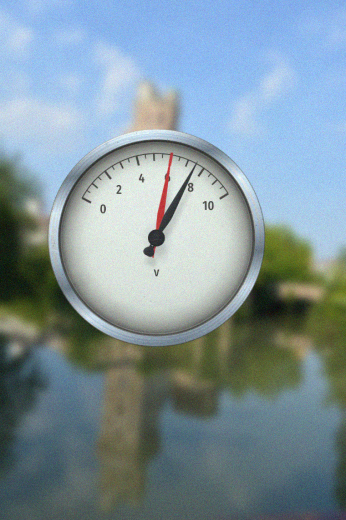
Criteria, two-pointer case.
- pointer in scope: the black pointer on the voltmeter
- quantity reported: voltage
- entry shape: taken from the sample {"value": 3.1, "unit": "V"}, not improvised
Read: {"value": 7.5, "unit": "V"}
